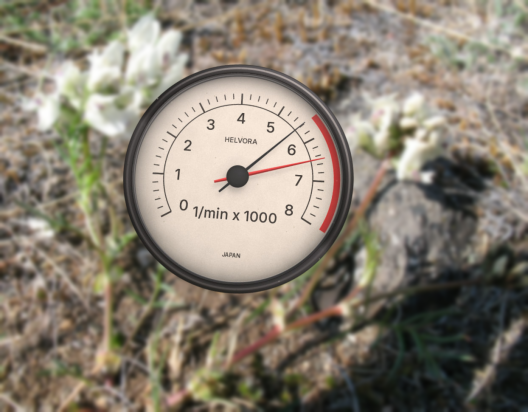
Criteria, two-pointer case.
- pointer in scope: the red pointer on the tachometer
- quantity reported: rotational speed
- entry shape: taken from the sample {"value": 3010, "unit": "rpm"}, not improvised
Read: {"value": 6500, "unit": "rpm"}
